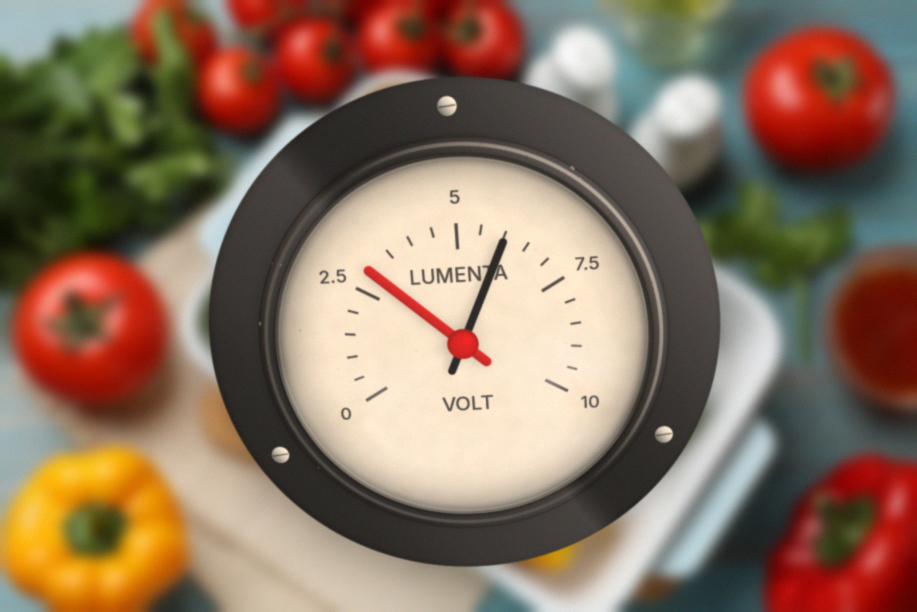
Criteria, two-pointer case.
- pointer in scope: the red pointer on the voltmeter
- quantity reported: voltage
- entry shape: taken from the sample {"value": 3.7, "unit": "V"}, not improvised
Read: {"value": 3, "unit": "V"}
